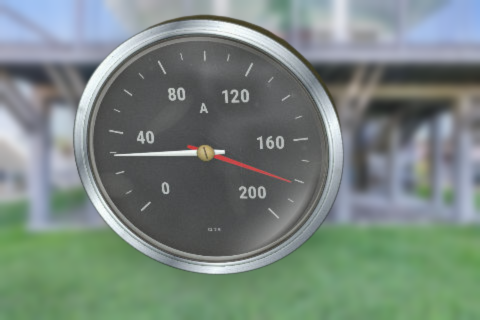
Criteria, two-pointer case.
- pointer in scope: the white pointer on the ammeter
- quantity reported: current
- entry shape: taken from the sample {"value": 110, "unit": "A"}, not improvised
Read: {"value": 30, "unit": "A"}
